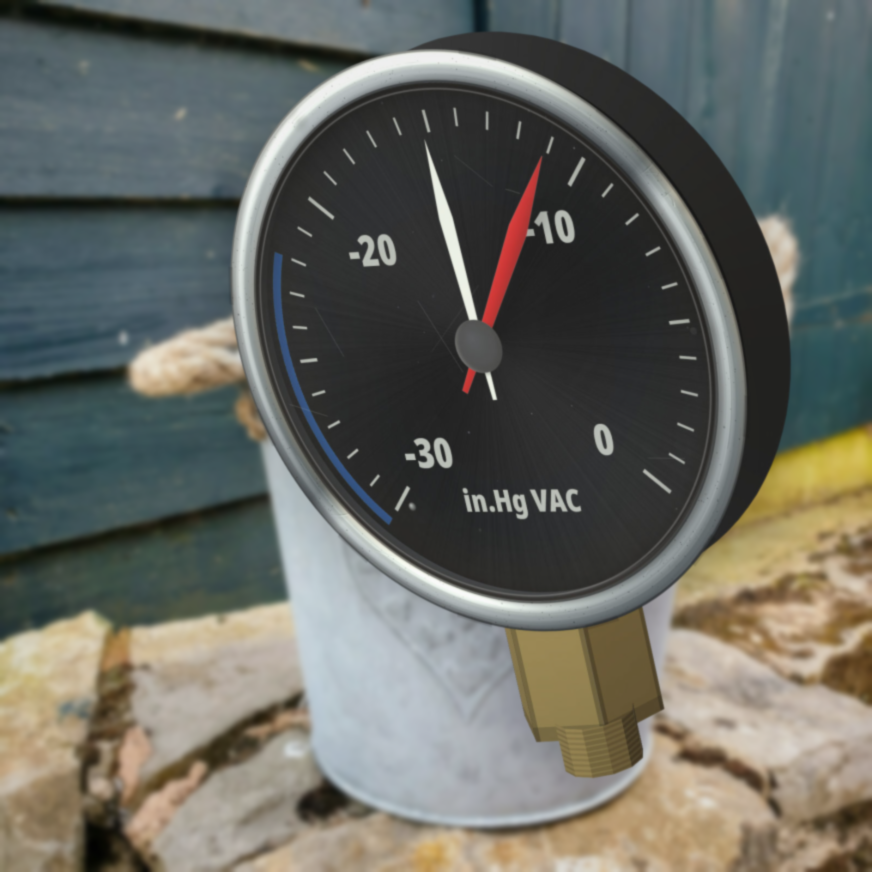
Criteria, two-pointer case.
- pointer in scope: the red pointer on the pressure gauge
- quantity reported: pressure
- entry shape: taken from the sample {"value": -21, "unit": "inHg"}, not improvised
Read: {"value": -11, "unit": "inHg"}
